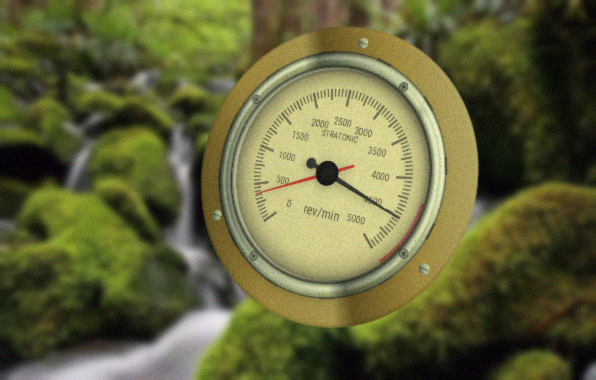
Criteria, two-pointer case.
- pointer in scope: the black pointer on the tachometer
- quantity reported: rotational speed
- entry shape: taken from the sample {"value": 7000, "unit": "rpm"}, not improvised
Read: {"value": 4500, "unit": "rpm"}
